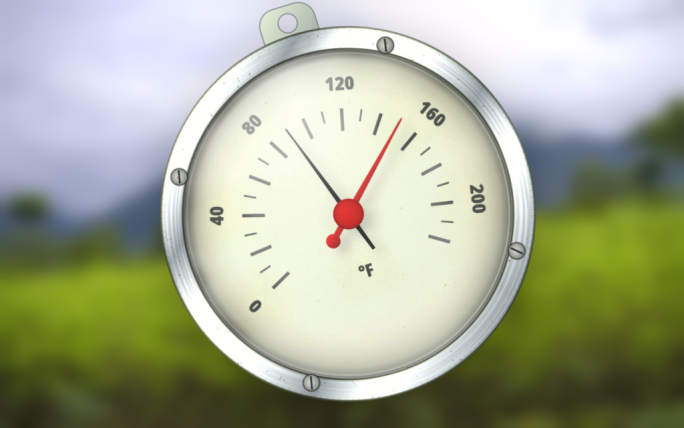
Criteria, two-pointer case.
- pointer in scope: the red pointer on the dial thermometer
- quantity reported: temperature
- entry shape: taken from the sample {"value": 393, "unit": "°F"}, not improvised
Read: {"value": 150, "unit": "°F"}
